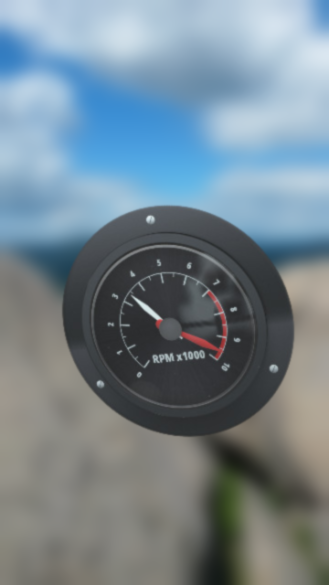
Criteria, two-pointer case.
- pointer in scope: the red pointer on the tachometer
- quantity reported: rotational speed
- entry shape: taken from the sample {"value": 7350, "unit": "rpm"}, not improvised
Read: {"value": 9500, "unit": "rpm"}
